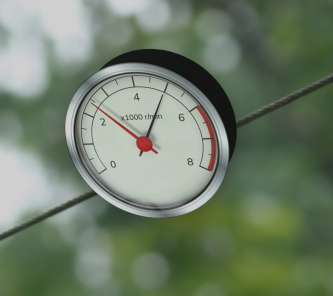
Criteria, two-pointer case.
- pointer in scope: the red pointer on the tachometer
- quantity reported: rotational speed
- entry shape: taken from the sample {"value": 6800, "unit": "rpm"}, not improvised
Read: {"value": 2500, "unit": "rpm"}
